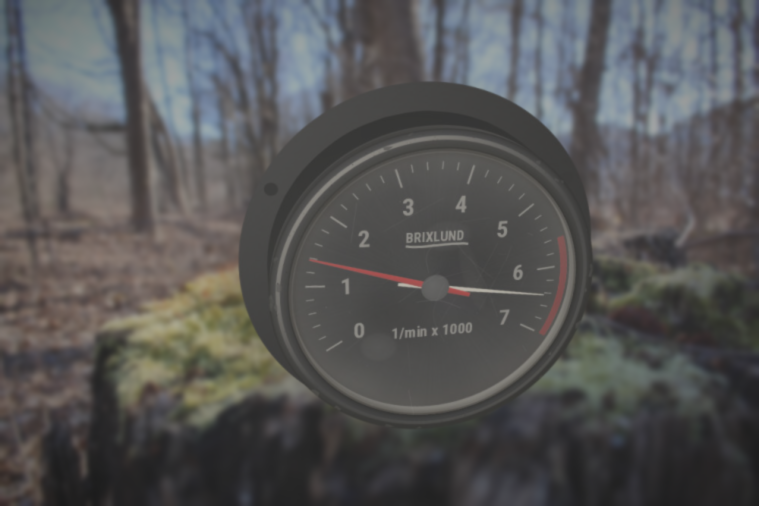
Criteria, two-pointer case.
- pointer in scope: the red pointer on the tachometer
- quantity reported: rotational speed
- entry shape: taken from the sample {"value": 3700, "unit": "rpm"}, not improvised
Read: {"value": 1400, "unit": "rpm"}
